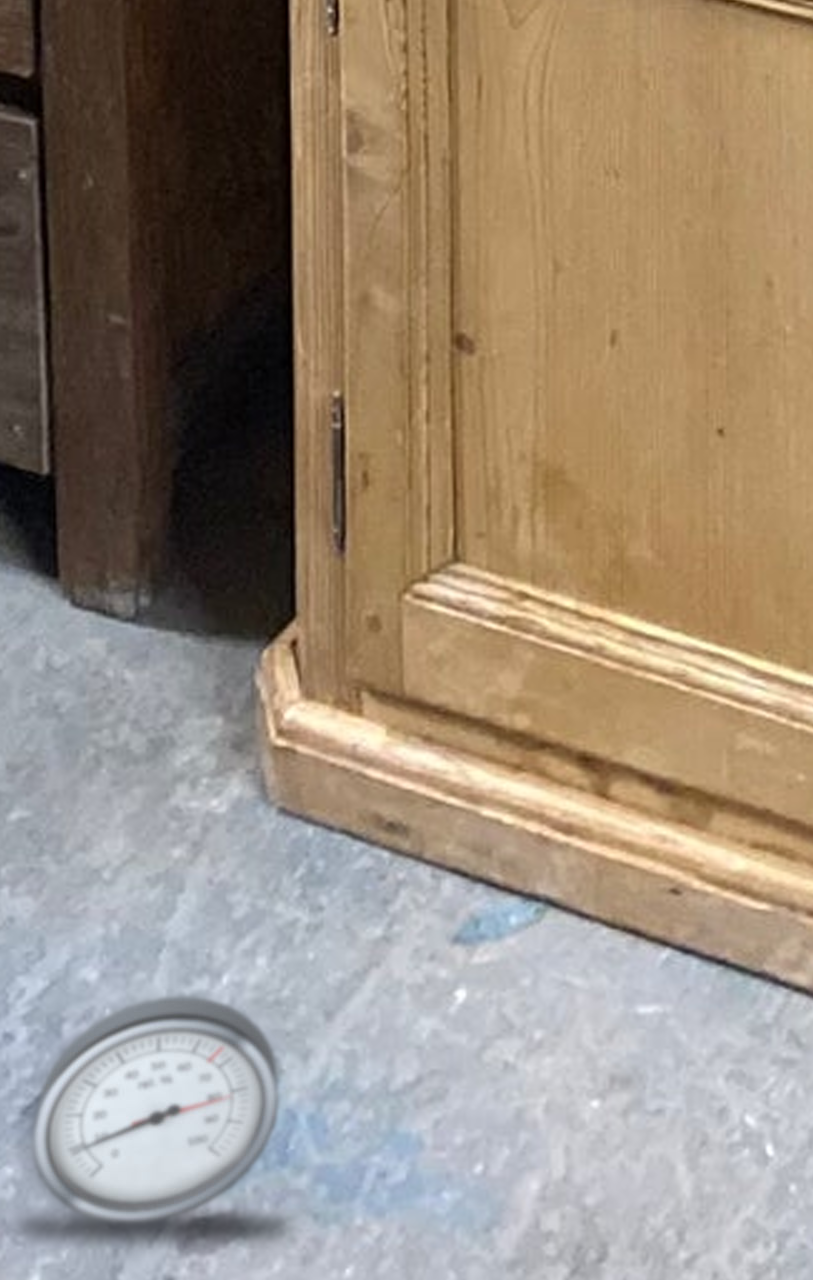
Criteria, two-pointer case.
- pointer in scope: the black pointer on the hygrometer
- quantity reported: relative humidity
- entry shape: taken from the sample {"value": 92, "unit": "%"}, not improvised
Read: {"value": 10, "unit": "%"}
